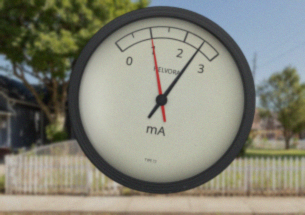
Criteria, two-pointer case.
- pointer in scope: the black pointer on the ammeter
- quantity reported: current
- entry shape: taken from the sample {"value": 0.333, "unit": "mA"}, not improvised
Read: {"value": 2.5, "unit": "mA"}
